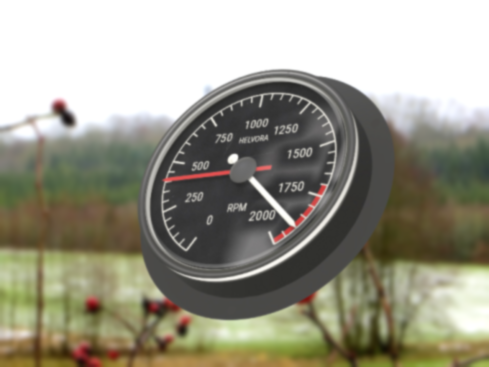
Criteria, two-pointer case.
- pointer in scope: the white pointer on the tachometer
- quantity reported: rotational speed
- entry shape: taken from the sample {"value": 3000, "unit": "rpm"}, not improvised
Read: {"value": 1900, "unit": "rpm"}
